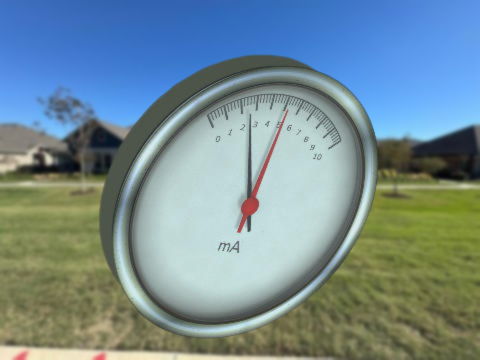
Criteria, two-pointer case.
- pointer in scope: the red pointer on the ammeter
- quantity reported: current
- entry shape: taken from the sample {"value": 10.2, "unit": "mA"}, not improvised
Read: {"value": 5, "unit": "mA"}
